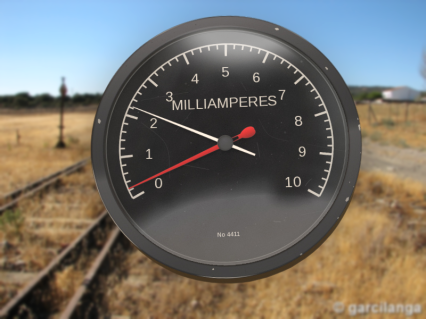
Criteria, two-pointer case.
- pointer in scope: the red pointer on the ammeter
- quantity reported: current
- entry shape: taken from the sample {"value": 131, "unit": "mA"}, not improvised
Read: {"value": 0.2, "unit": "mA"}
